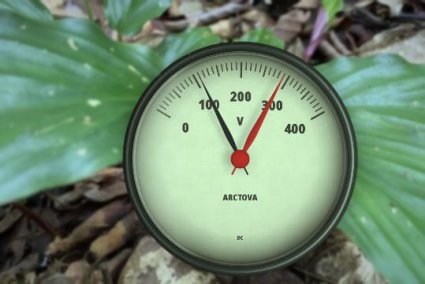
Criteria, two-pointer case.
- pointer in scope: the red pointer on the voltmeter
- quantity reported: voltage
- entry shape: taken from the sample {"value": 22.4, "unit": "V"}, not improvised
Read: {"value": 290, "unit": "V"}
